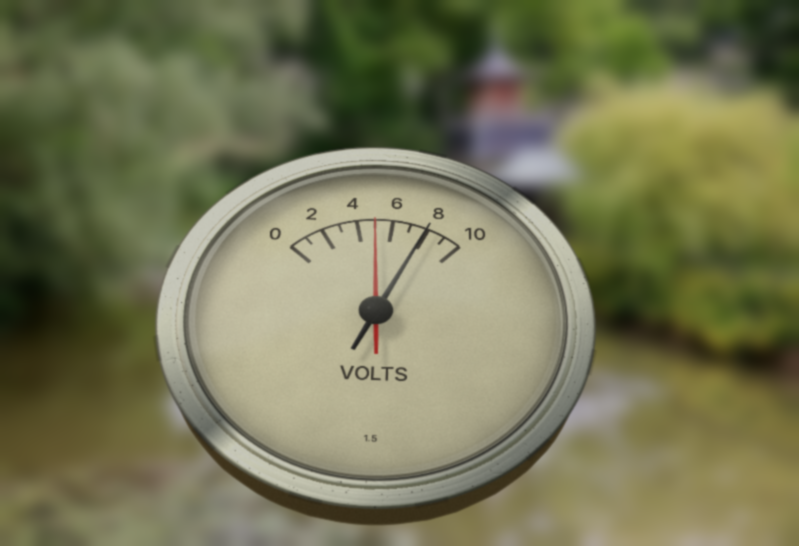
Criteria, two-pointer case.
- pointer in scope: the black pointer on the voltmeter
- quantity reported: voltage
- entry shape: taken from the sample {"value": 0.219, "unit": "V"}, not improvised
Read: {"value": 8, "unit": "V"}
